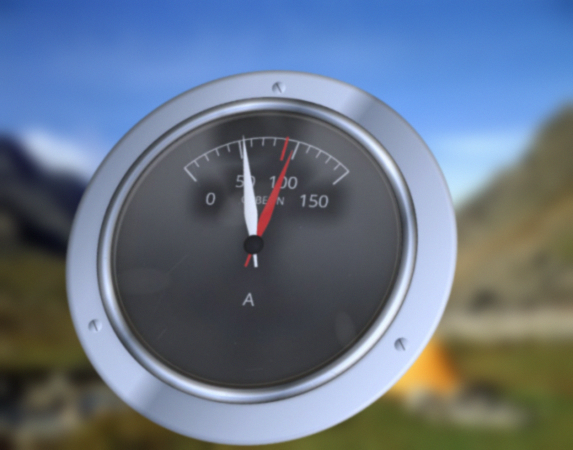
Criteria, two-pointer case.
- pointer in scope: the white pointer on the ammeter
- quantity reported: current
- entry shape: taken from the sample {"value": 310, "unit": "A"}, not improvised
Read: {"value": 55, "unit": "A"}
